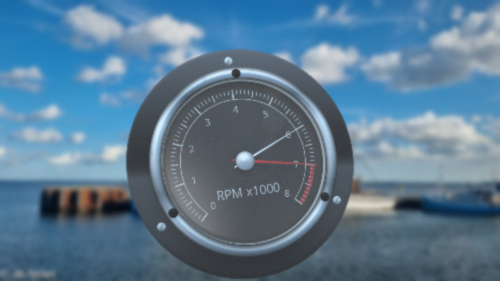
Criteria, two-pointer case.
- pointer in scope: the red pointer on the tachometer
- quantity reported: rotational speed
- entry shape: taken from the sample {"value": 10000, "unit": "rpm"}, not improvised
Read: {"value": 7000, "unit": "rpm"}
